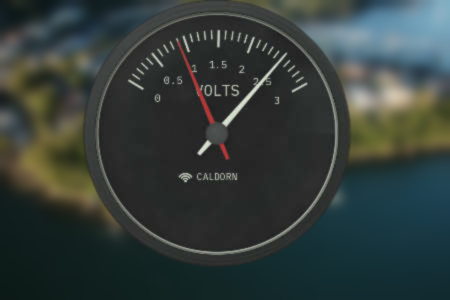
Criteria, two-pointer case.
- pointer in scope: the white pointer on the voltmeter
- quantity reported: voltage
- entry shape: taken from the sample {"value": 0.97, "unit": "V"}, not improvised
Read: {"value": 2.5, "unit": "V"}
